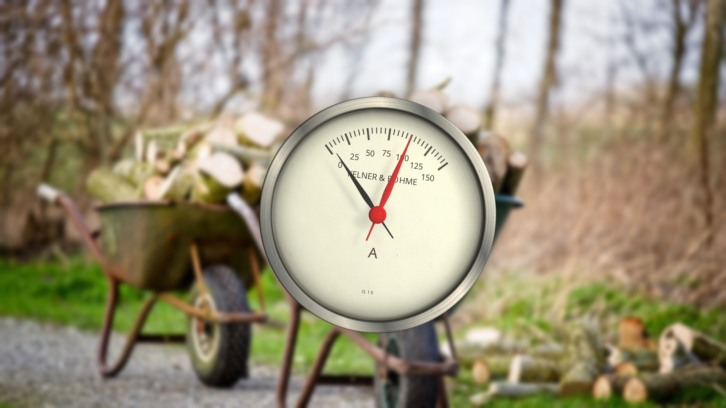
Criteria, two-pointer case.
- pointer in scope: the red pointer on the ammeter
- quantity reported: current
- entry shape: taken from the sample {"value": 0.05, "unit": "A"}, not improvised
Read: {"value": 100, "unit": "A"}
